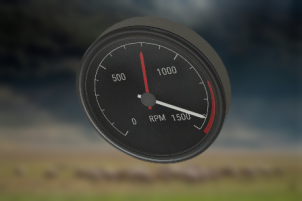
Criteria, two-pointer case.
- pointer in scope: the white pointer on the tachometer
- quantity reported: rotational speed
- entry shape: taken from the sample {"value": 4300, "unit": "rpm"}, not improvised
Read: {"value": 1400, "unit": "rpm"}
